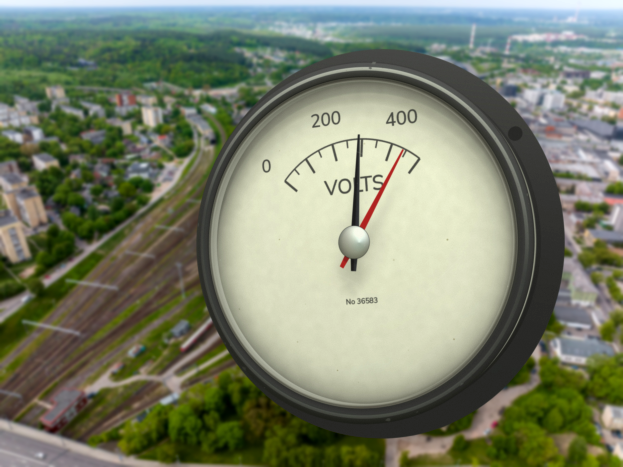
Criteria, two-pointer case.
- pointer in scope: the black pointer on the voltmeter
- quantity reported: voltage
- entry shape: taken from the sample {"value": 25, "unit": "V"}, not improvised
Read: {"value": 300, "unit": "V"}
